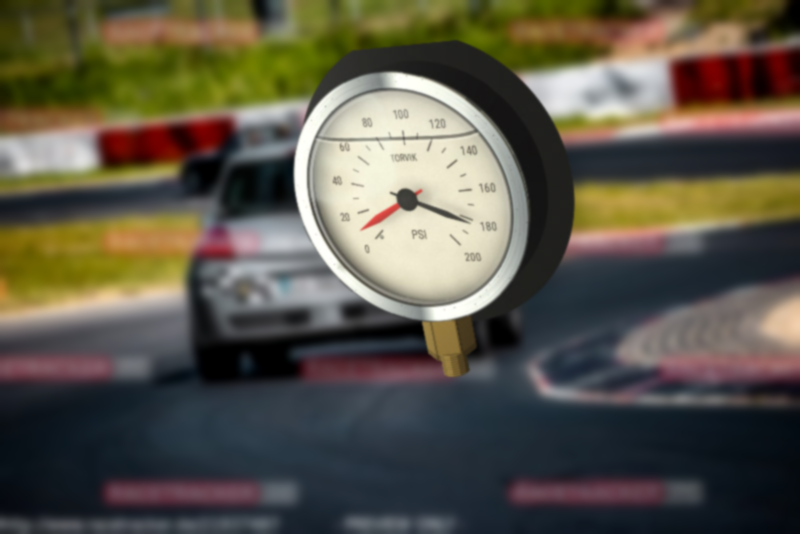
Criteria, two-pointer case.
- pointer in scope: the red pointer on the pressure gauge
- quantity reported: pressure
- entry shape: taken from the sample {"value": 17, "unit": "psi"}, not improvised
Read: {"value": 10, "unit": "psi"}
